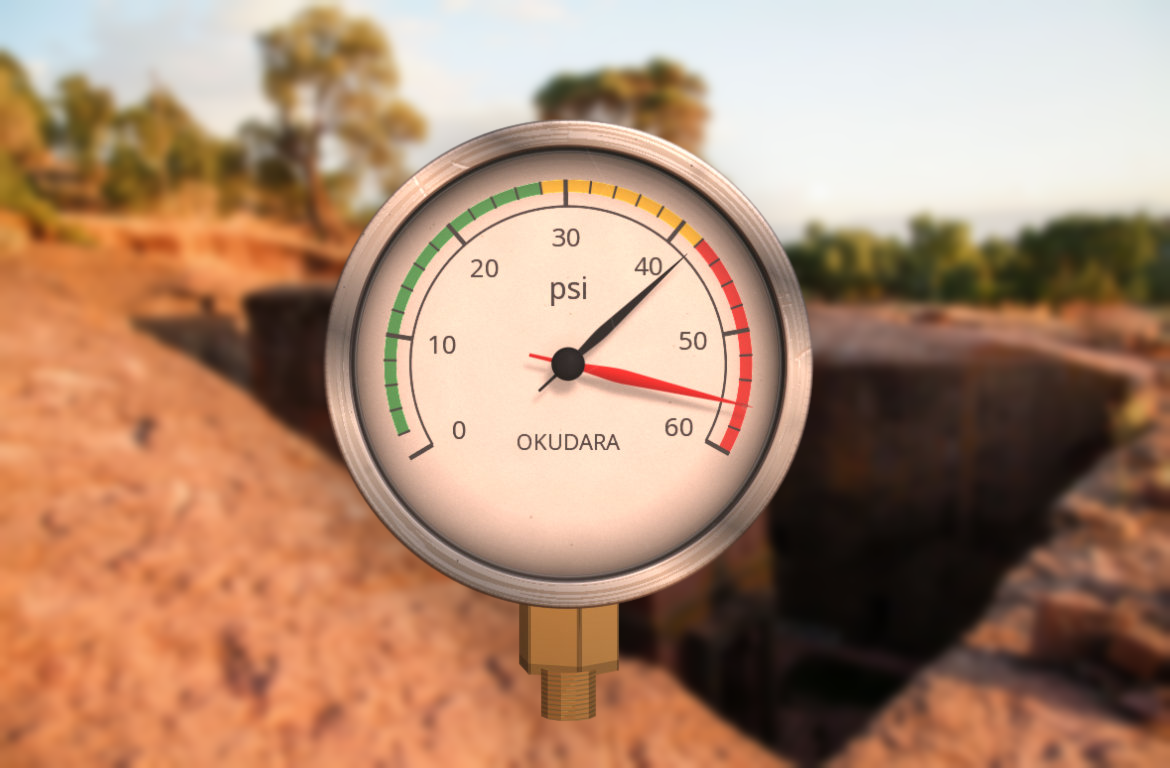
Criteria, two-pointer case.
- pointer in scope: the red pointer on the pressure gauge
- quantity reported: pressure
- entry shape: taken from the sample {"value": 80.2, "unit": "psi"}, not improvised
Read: {"value": 56, "unit": "psi"}
